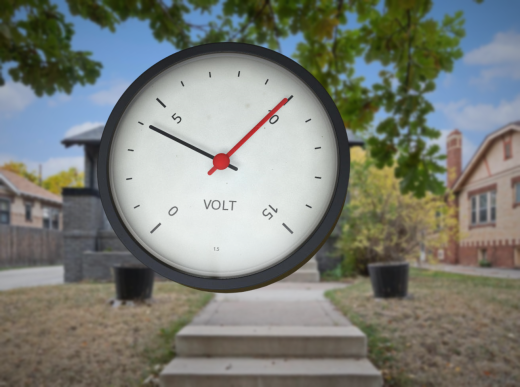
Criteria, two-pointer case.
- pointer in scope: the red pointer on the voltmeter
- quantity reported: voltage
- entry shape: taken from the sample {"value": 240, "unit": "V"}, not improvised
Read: {"value": 10, "unit": "V"}
